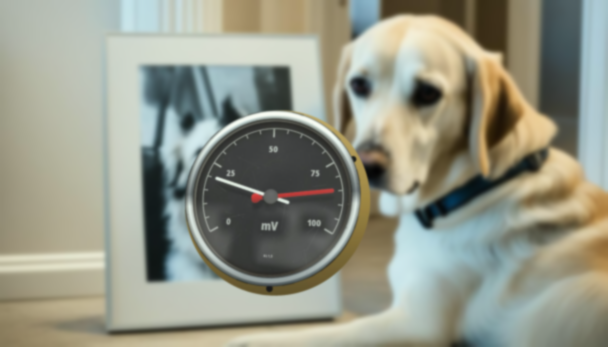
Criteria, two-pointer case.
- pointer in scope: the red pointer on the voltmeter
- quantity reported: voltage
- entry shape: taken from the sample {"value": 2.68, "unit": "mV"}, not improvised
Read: {"value": 85, "unit": "mV"}
